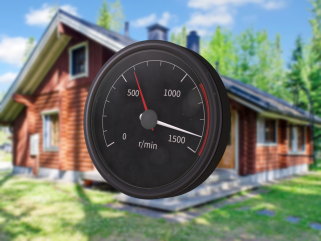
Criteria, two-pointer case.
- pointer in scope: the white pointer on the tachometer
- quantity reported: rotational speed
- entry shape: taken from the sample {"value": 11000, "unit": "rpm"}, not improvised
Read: {"value": 1400, "unit": "rpm"}
